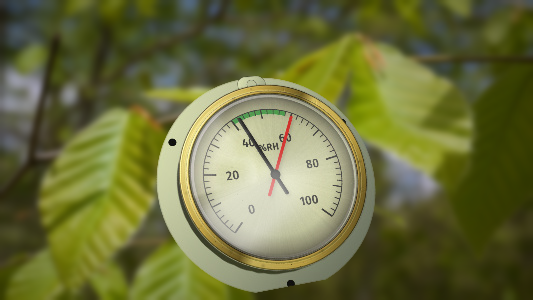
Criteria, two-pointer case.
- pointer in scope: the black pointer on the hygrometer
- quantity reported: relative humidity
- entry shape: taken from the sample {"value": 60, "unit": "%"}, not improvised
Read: {"value": 42, "unit": "%"}
